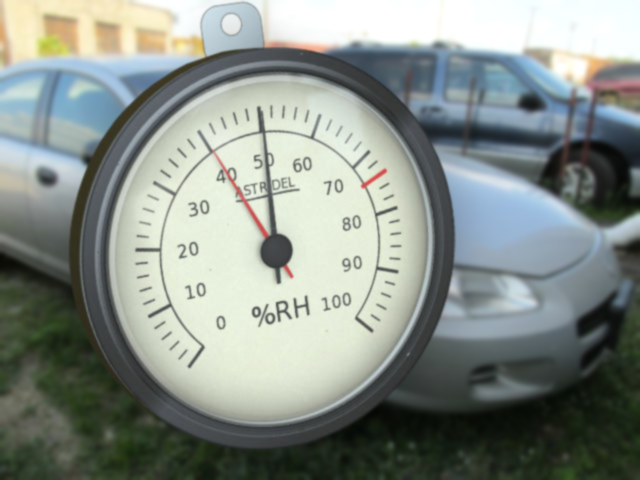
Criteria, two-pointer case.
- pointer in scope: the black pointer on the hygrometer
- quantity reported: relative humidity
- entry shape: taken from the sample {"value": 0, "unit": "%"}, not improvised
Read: {"value": 50, "unit": "%"}
